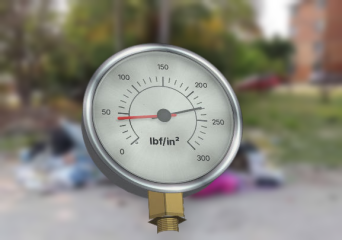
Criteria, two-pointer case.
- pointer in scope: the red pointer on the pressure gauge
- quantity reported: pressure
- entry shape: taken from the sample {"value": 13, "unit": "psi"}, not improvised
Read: {"value": 40, "unit": "psi"}
